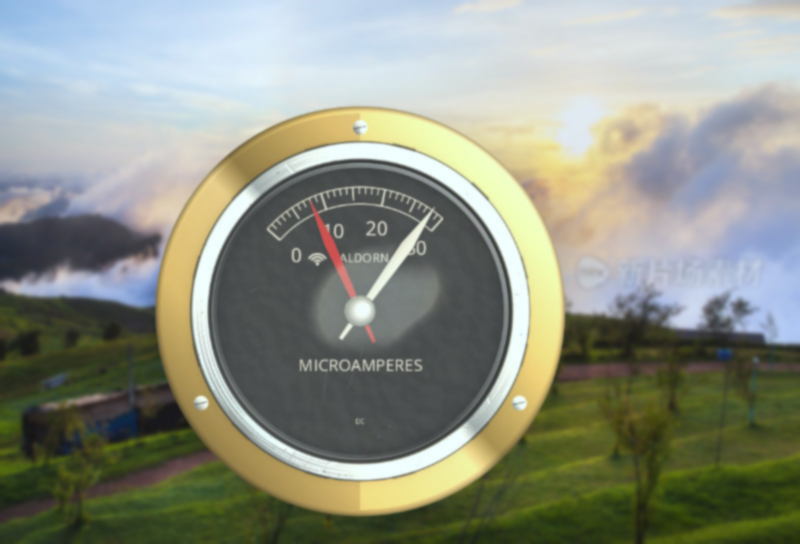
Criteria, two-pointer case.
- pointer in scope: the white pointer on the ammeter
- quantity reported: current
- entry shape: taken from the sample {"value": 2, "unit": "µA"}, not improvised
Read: {"value": 28, "unit": "µA"}
